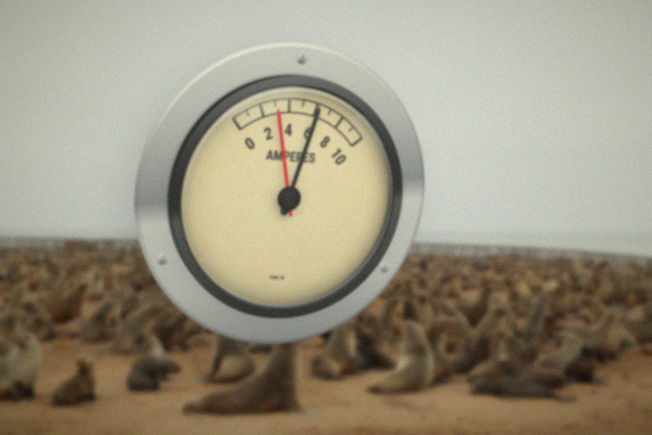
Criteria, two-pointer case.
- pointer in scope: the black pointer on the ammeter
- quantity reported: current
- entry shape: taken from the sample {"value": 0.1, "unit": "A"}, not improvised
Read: {"value": 6, "unit": "A"}
